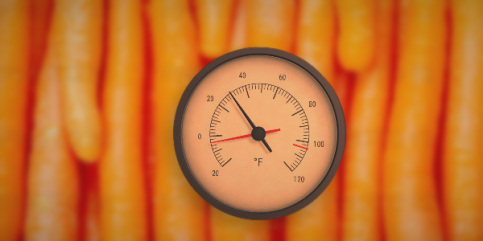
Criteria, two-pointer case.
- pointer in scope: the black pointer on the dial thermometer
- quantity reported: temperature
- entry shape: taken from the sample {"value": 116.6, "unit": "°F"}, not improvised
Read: {"value": 30, "unit": "°F"}
